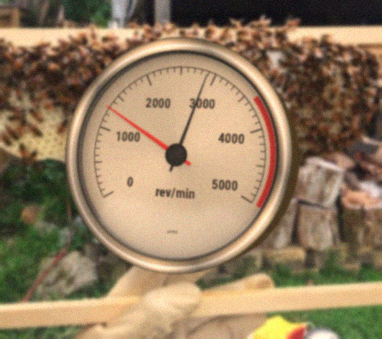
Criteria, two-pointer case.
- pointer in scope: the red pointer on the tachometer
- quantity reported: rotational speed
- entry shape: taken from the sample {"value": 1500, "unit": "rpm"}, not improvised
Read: {"value": 1300, "unit": "rpm"}
